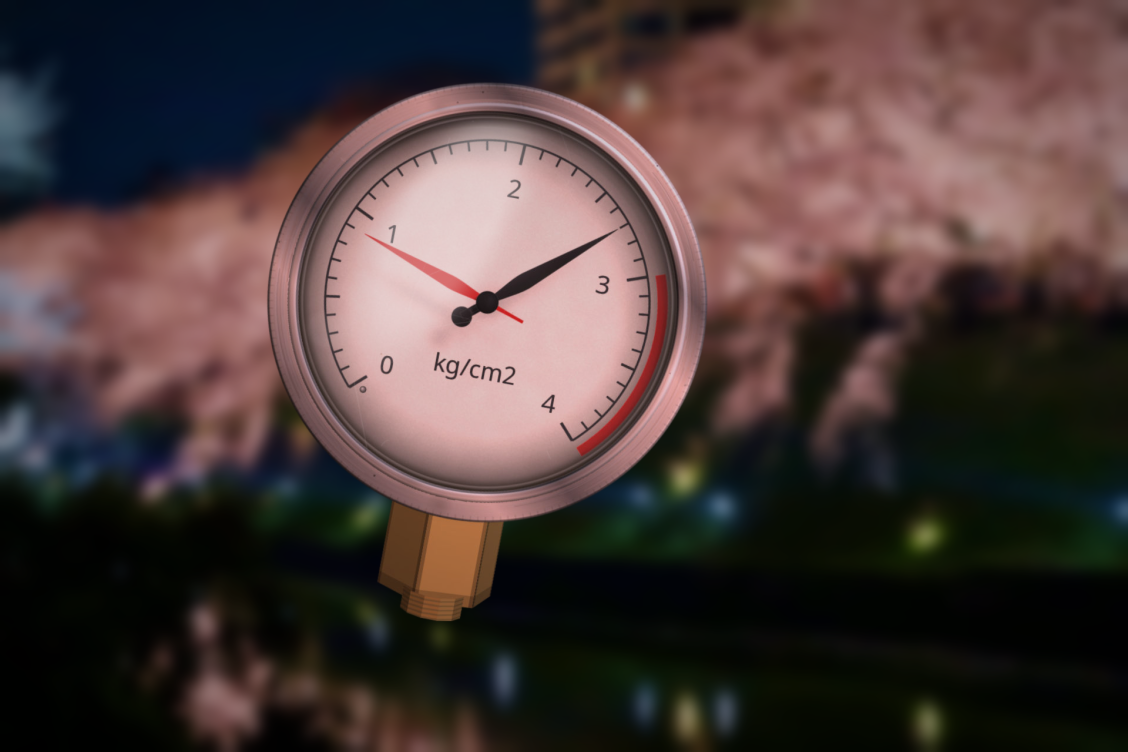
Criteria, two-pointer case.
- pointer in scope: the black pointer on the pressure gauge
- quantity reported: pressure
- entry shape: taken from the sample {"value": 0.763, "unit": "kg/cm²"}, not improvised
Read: {"value": 2.7, "unit": "kg/cm²"}
